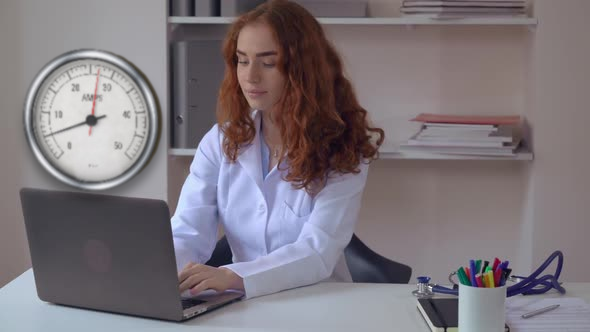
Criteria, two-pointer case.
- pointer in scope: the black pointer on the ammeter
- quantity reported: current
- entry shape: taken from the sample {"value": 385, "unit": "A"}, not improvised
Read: {"value": 5, "unit": "A"}
